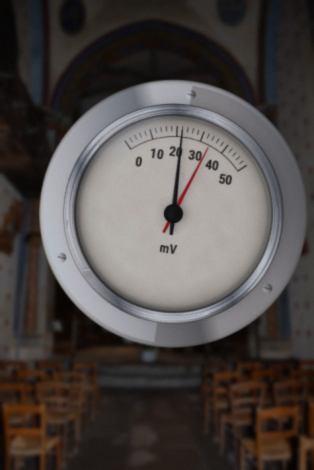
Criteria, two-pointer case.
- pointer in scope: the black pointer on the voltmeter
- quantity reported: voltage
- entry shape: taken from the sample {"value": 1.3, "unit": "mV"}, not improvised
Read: {"value": 22, "unit": "mV"}
